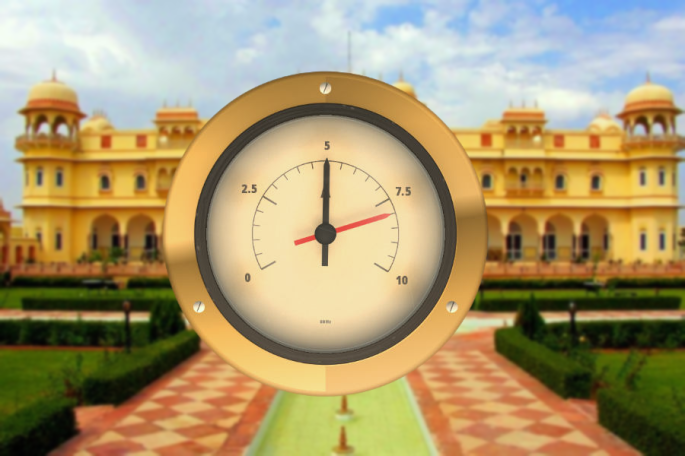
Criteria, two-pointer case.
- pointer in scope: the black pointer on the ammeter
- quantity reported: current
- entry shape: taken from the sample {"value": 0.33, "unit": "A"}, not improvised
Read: {"value": 5, "unit": "A"}
